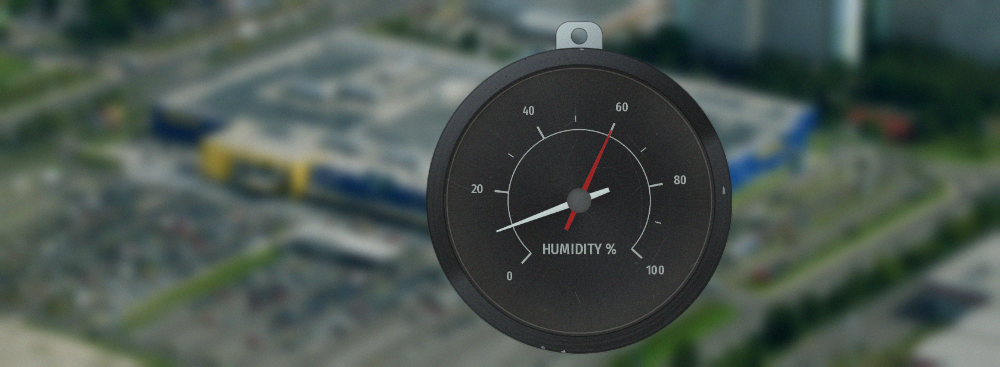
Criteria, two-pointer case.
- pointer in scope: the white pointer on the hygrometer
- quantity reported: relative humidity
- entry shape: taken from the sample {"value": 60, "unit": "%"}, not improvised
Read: {"value": 10, "unit": "%"}
